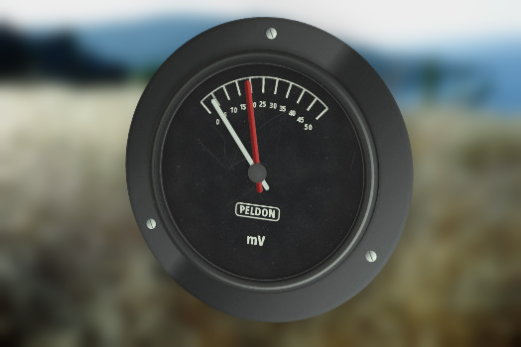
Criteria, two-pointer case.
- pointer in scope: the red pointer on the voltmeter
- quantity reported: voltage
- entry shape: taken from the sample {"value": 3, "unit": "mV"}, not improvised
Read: {"value": 20, "unit": "mV"}
